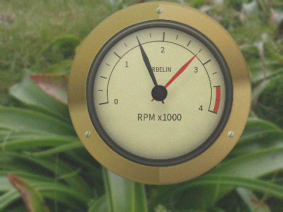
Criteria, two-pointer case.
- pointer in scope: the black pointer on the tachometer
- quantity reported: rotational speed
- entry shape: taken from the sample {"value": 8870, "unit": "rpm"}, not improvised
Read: {"value": 1500, "unit": "rpm"}
